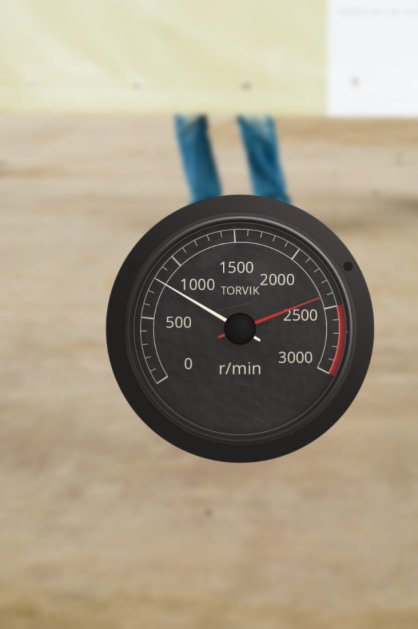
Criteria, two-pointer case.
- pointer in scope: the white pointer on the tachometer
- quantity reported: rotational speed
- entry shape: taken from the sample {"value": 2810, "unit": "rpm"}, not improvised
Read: {"value": 800, "unit": "rpm"}
